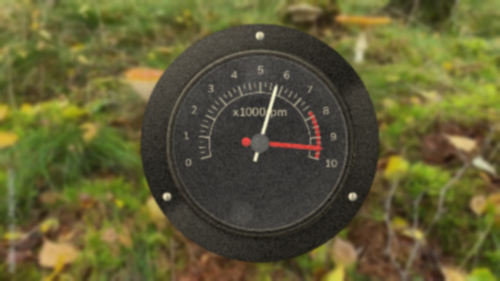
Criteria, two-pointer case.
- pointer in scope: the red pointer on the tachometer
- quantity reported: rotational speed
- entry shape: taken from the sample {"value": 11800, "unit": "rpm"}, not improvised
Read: {"value": 9500, "unit": "rpm"}
